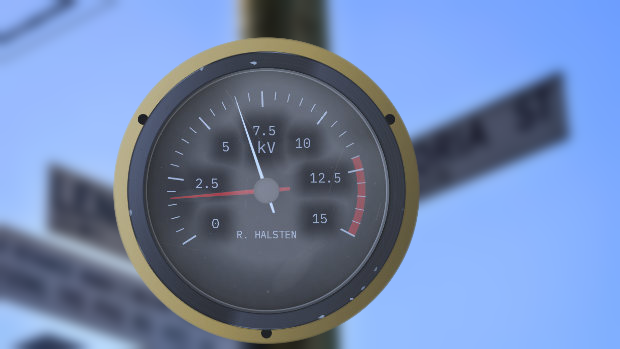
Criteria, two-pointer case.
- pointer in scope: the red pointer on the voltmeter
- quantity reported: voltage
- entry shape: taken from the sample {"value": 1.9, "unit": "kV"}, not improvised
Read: {"value": 1.75, "unit": "kV"}
